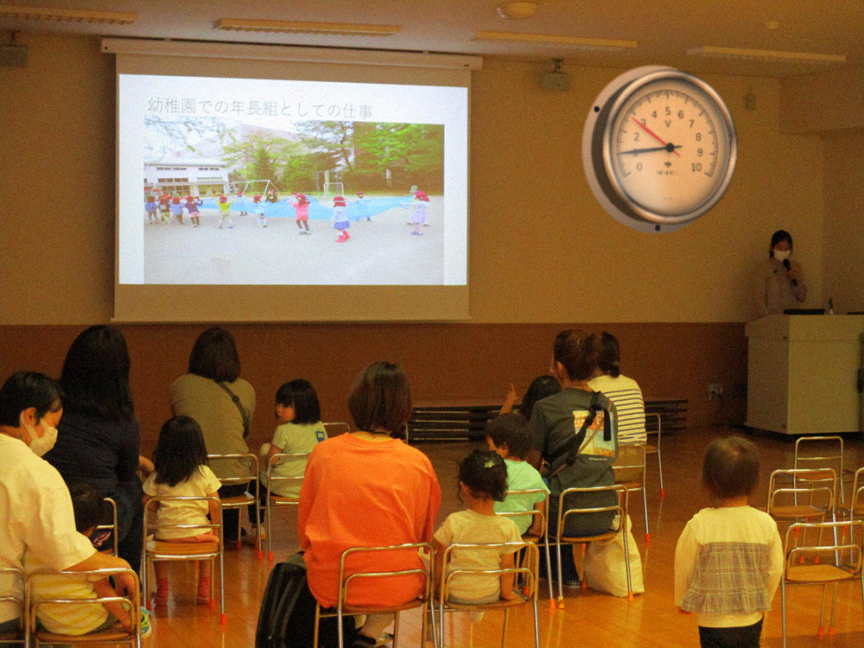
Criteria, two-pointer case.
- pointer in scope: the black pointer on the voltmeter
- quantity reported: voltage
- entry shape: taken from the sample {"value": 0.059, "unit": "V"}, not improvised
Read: {"value": 1, "unit": "V"}
